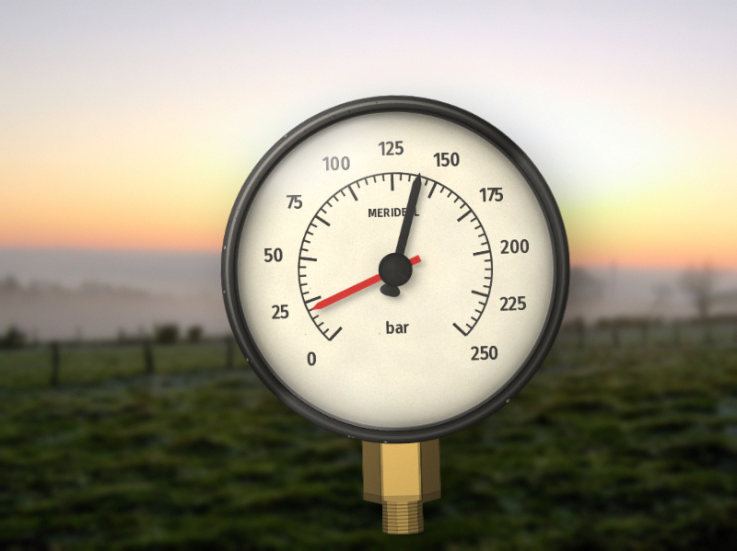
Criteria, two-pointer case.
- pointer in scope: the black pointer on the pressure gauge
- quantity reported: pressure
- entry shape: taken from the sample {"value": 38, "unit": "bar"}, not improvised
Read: {"value": 140, "unit": "bar"}
